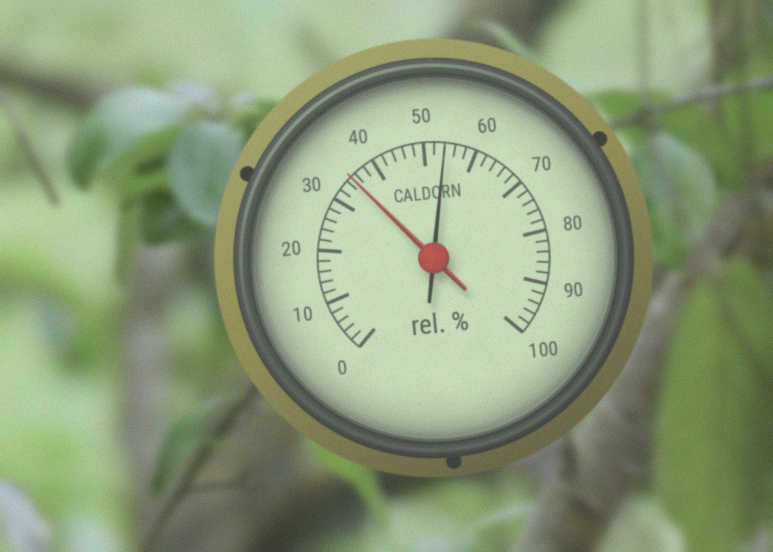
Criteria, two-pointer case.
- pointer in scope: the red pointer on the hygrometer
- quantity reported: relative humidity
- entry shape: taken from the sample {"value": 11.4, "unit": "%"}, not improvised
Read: {"value": 35, "unit": "%"}
